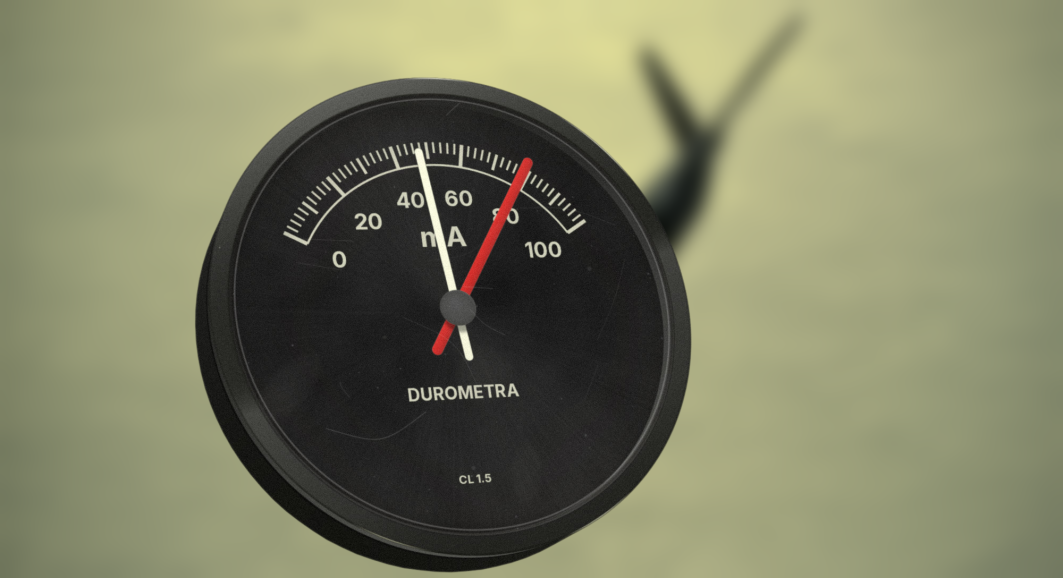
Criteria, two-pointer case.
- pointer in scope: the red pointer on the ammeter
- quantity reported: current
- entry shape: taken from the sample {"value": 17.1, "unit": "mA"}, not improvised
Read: {"value": 78, "unit": "mA"}
